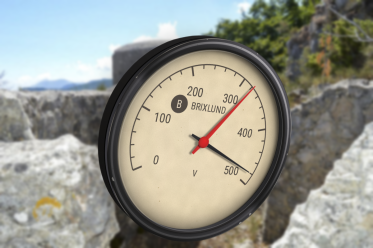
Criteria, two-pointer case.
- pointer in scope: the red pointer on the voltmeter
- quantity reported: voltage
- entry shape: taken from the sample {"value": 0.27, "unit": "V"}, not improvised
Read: {"value": 320, "unit": "V"}
